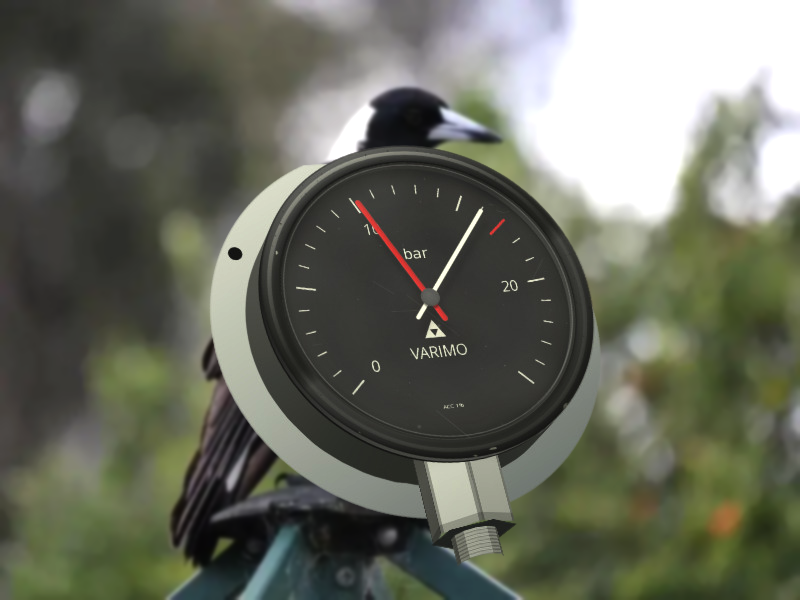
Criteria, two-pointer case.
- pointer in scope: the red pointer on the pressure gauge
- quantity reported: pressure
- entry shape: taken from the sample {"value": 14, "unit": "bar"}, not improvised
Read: {"value": 10, "unit": "bar"}
